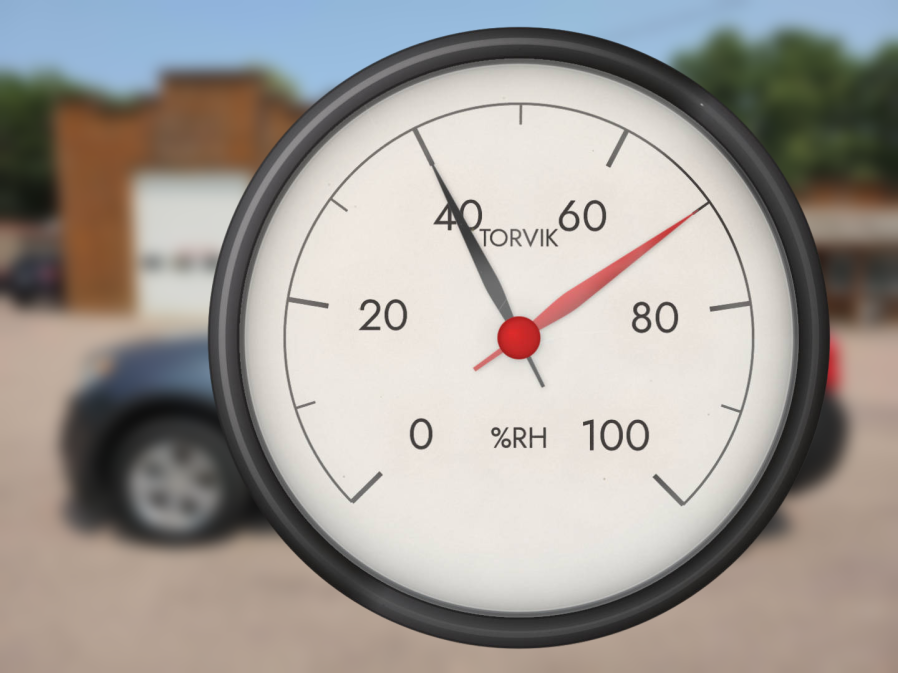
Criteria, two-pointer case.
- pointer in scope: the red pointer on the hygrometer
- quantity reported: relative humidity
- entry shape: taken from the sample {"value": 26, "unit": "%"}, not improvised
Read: {"value": 70, "unit": "%"}
